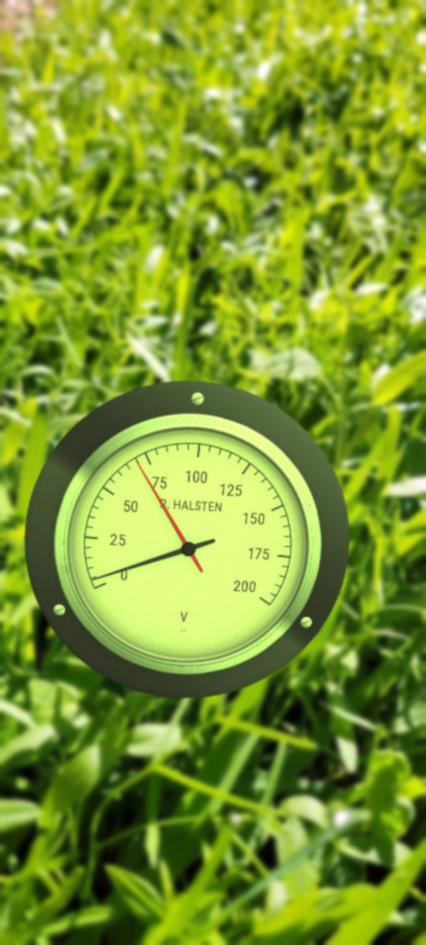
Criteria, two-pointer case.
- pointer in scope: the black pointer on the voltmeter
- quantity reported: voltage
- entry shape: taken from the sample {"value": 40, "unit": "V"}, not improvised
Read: {"value": 5, "unit": "V"}
